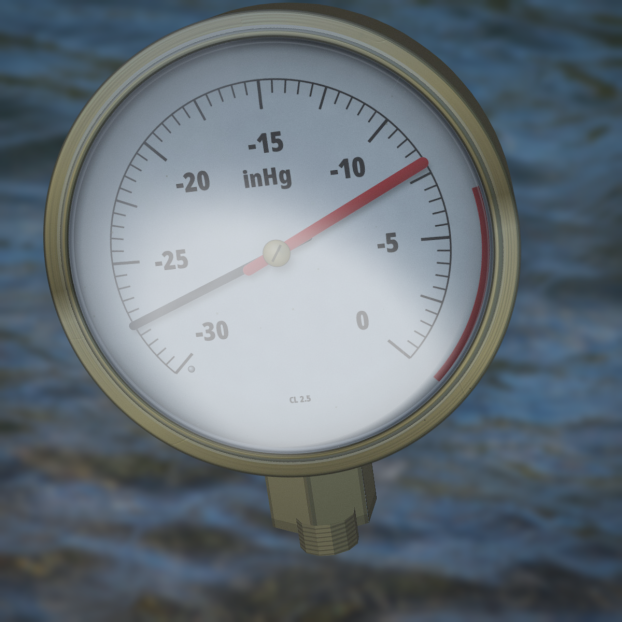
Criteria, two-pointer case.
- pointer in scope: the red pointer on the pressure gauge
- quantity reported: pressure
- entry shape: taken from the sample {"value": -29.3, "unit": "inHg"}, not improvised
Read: {"value": -8, "unit": "inHg"}
